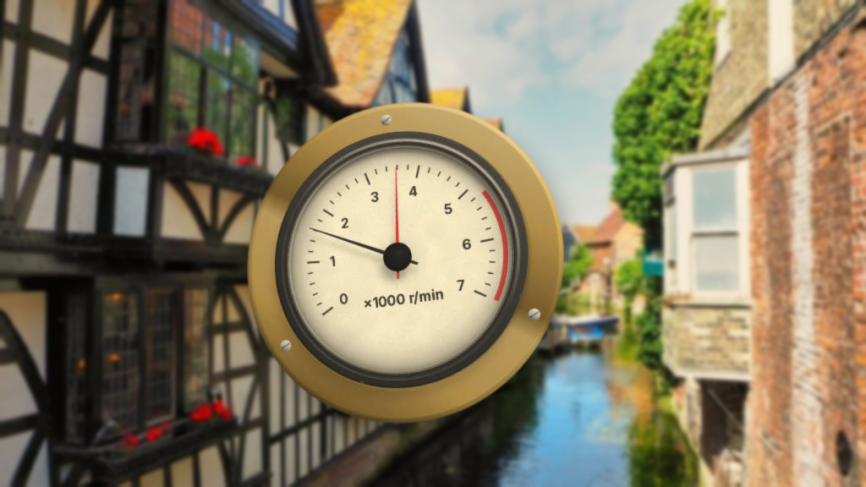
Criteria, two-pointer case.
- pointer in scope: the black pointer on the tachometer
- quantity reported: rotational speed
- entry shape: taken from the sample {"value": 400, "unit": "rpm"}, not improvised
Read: {"value": 1600, "unit": "rpm"}
